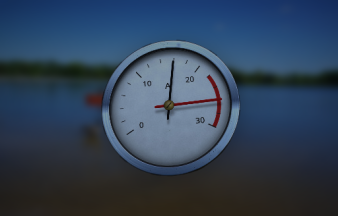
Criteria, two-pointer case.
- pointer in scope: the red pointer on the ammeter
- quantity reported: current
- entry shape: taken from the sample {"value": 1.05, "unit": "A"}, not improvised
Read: {"value": 26, "unit": "A"}
